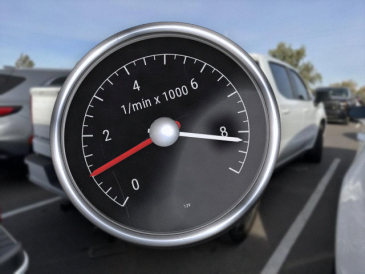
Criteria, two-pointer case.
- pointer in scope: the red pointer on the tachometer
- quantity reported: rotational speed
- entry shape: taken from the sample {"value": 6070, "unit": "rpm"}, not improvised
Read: {"value": 1000, "unit": "rpm"}
